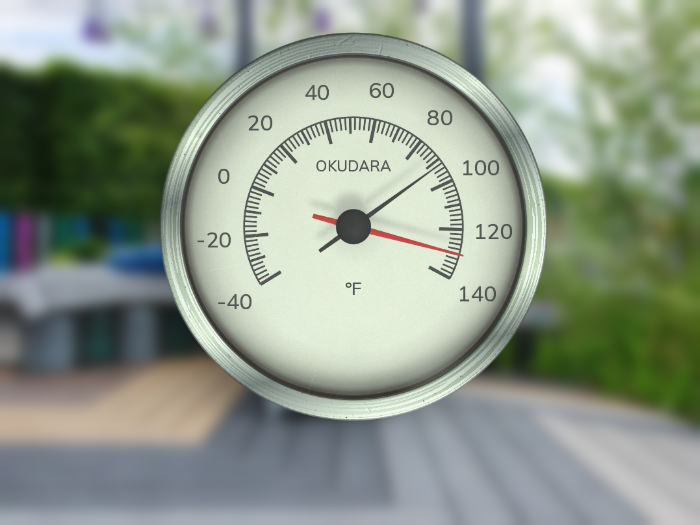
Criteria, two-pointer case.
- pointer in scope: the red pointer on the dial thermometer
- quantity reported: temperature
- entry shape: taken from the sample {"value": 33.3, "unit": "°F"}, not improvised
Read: {"value": 130, "unit": "°F"}
